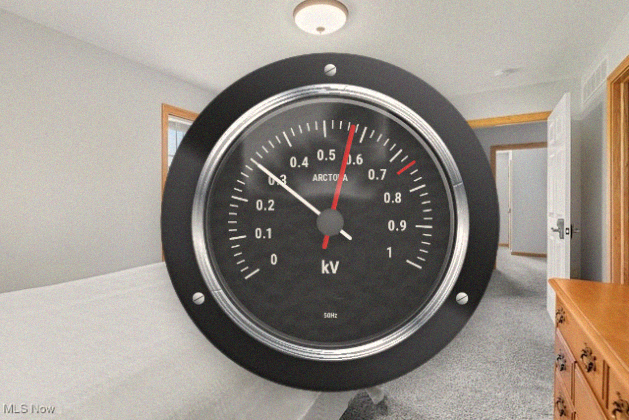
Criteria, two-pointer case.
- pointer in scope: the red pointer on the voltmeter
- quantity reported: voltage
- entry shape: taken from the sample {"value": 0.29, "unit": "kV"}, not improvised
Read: {"value": 0.57, "unit": "kV"}
